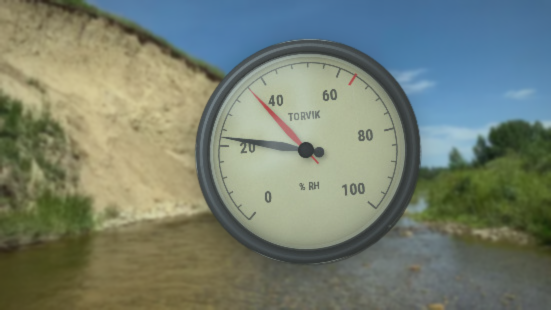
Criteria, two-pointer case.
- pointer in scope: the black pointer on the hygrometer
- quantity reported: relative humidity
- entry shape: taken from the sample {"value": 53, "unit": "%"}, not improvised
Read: {"value": 22, "unit": "%"}
